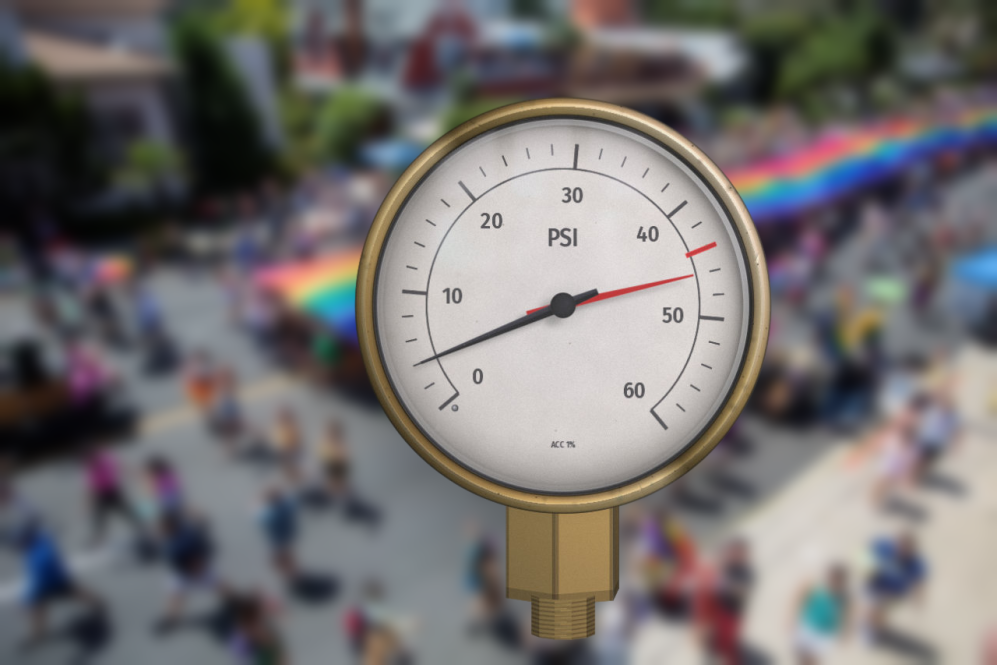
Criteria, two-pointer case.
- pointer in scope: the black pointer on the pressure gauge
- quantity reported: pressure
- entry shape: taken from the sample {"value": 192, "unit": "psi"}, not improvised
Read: {"value": 4, "unit": "psi"}
